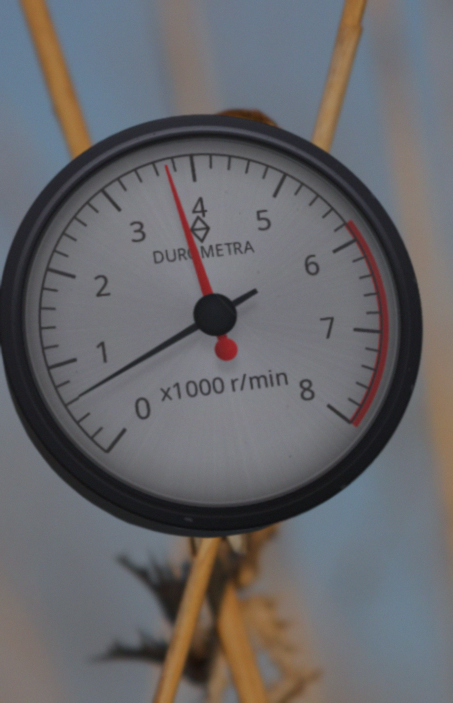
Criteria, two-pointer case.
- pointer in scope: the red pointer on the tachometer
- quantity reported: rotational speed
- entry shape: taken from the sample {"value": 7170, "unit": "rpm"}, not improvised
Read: {"value": 3700, "unit": "rpm"}
